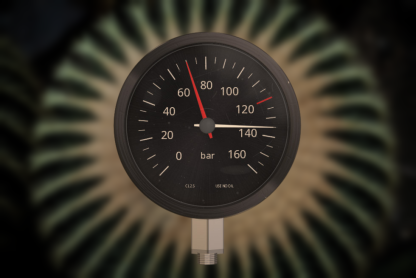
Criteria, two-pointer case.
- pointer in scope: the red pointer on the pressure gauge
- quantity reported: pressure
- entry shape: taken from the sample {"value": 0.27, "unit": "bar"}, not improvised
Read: {"value": 70, "unit": "bar"}
